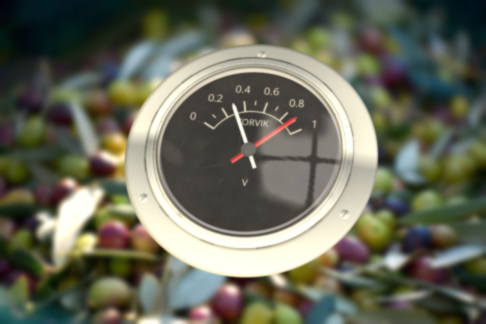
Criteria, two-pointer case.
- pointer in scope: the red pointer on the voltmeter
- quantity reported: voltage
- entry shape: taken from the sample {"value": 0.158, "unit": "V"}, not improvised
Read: {"value": 0.9, "unit": "V"}
